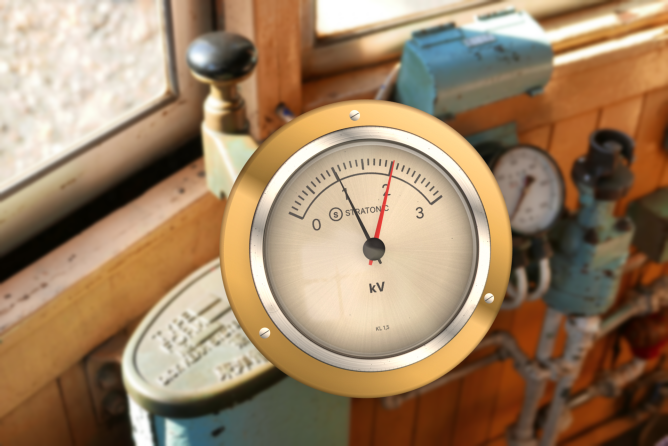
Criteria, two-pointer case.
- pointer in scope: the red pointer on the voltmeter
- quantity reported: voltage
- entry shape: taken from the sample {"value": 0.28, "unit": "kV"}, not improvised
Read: {"value": 2, "unit": "kV"}
